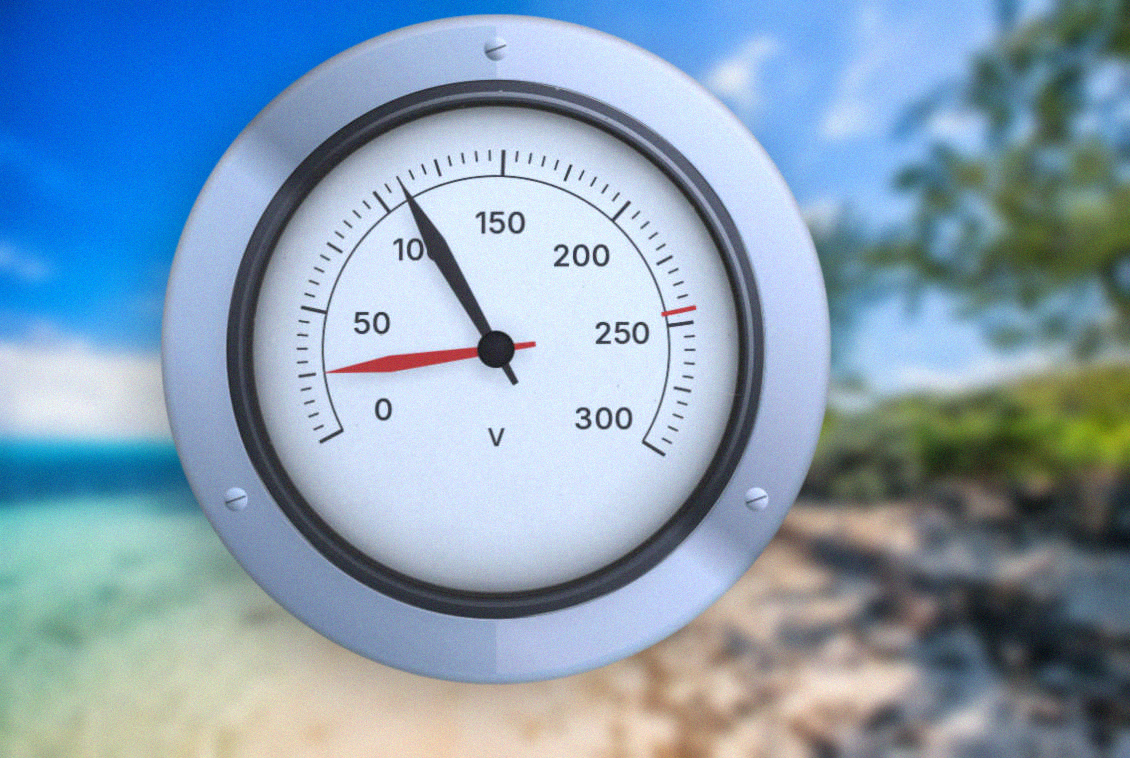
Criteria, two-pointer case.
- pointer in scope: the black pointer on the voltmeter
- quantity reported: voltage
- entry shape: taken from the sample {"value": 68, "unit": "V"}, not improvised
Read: {"value": 110, "unit": "V"}
